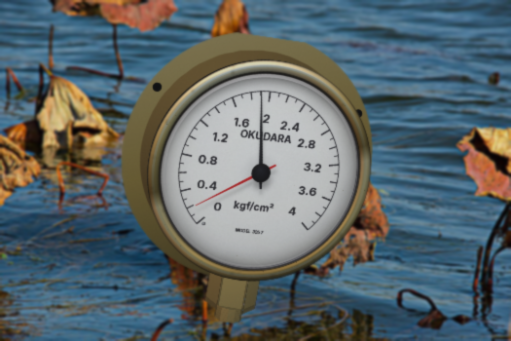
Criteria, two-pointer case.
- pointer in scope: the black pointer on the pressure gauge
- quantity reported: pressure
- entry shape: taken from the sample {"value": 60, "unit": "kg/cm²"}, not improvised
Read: {"value": 1.9, "unit": "kg/cm²"}
